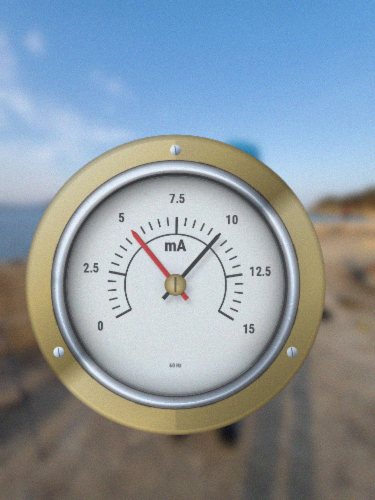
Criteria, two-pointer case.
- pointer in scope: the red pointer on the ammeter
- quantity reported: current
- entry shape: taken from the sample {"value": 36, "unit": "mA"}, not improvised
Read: {"value": 5, "unit": "mA"}
